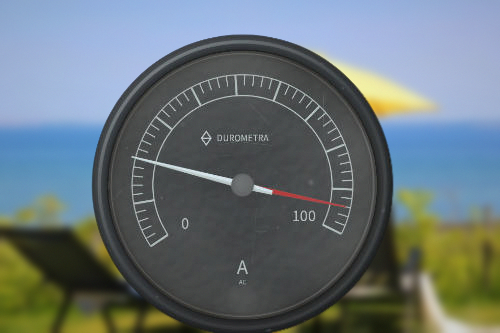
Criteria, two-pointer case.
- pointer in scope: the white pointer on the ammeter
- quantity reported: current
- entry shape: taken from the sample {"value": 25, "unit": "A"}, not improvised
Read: {"value": 20, "unit": "A"}
